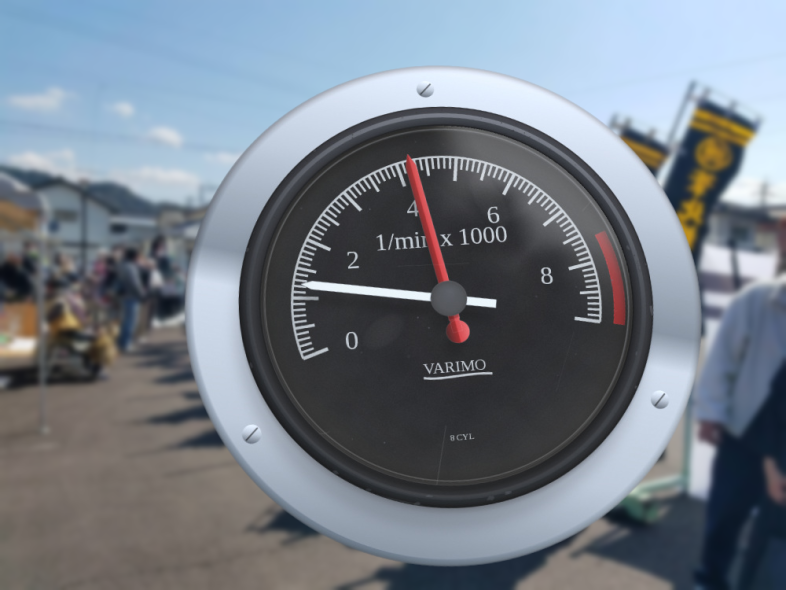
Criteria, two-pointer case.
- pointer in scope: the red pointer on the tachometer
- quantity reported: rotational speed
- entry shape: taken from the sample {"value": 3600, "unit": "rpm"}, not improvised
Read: {"value": 4200, "unit": "rpm"}
